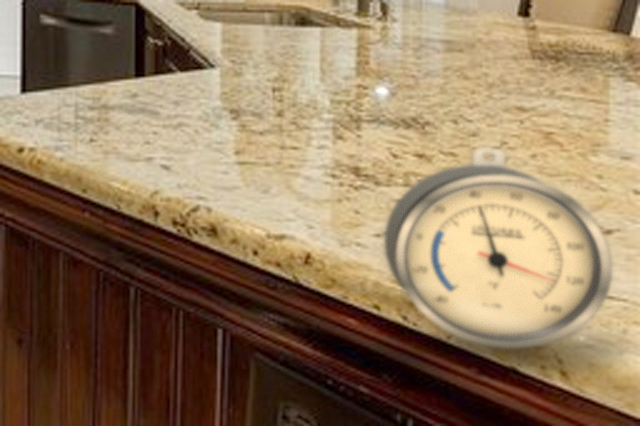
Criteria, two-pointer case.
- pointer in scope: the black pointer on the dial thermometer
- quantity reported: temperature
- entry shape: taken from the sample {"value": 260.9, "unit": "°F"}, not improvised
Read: {"value": 40, "unit": "°F"}
